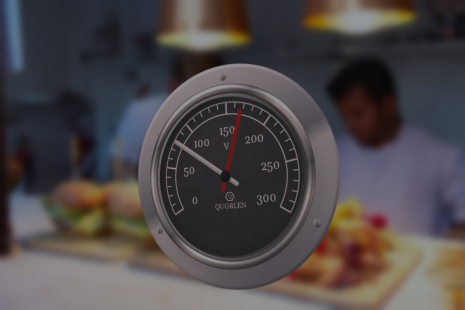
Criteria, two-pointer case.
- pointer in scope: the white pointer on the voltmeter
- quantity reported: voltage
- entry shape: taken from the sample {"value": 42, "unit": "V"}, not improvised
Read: {"value": 80, "unit": "V"}
